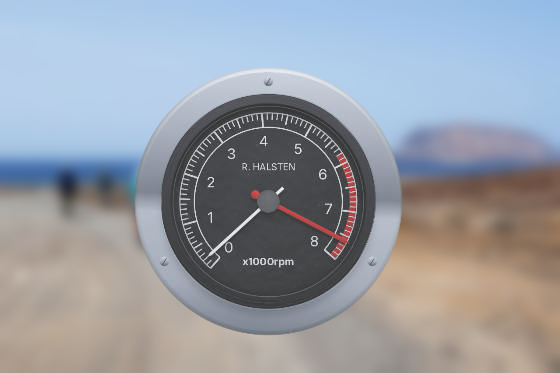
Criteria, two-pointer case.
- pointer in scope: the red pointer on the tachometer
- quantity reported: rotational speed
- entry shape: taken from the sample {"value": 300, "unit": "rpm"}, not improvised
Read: {"value": 7600, "unit": "rpm"}
